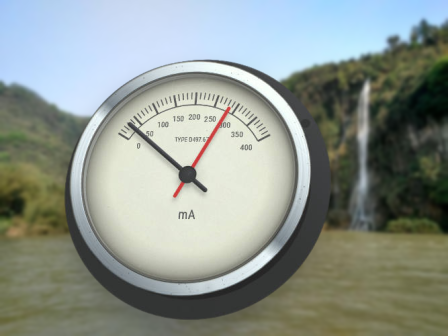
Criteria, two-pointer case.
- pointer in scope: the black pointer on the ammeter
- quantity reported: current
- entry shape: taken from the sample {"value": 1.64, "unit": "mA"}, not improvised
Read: {"value": 30, "unit": "mA"}
